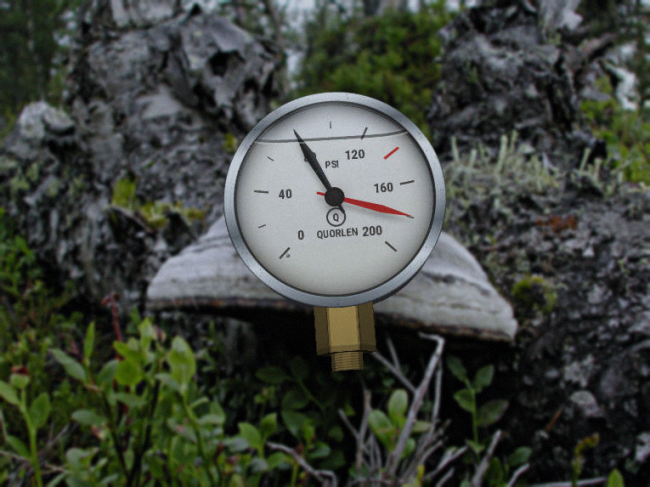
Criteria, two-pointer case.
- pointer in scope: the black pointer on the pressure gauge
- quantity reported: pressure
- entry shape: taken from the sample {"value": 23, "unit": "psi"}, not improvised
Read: {"value": 80, "unit": "psi"}
